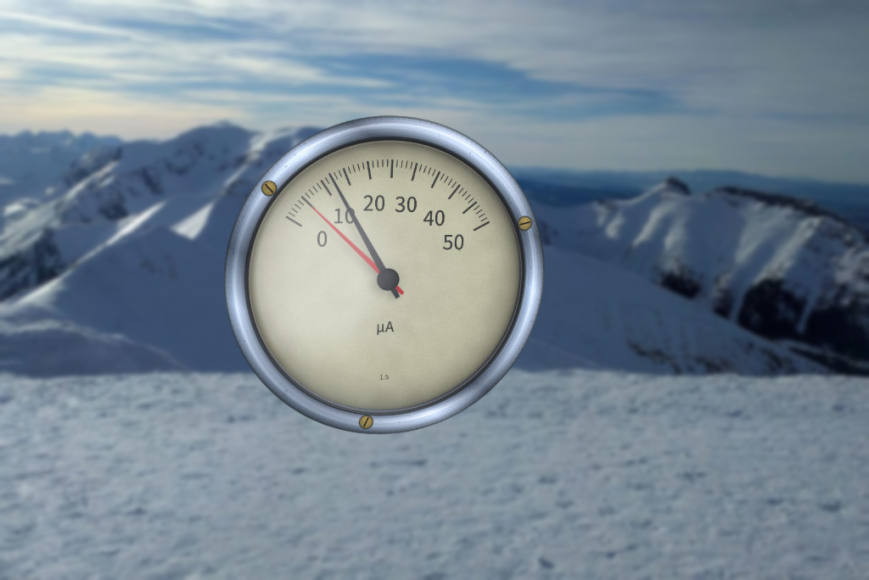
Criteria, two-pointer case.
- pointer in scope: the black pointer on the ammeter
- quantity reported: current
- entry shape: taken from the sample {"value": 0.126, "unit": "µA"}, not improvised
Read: {"value": 12, "unit": "µA"}
